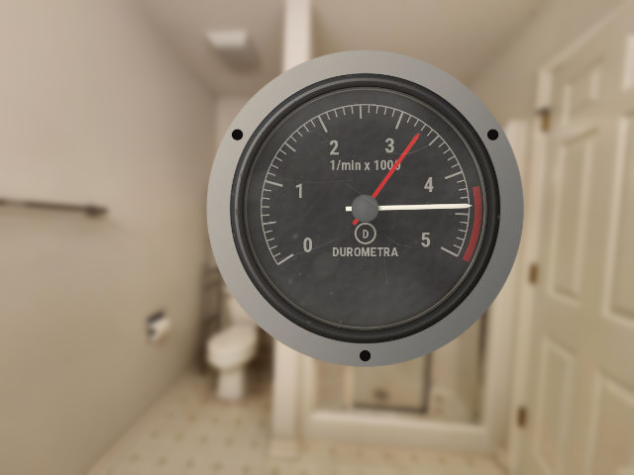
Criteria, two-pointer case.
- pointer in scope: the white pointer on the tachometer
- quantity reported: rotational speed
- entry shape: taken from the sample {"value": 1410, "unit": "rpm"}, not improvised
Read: {"value": 4400, "unit": "rpm"}
